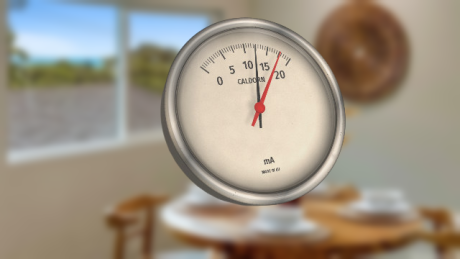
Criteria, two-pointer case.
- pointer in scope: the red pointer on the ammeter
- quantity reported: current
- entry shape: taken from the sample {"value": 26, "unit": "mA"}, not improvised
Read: {"value": 17.5, "unit": "mA"}
